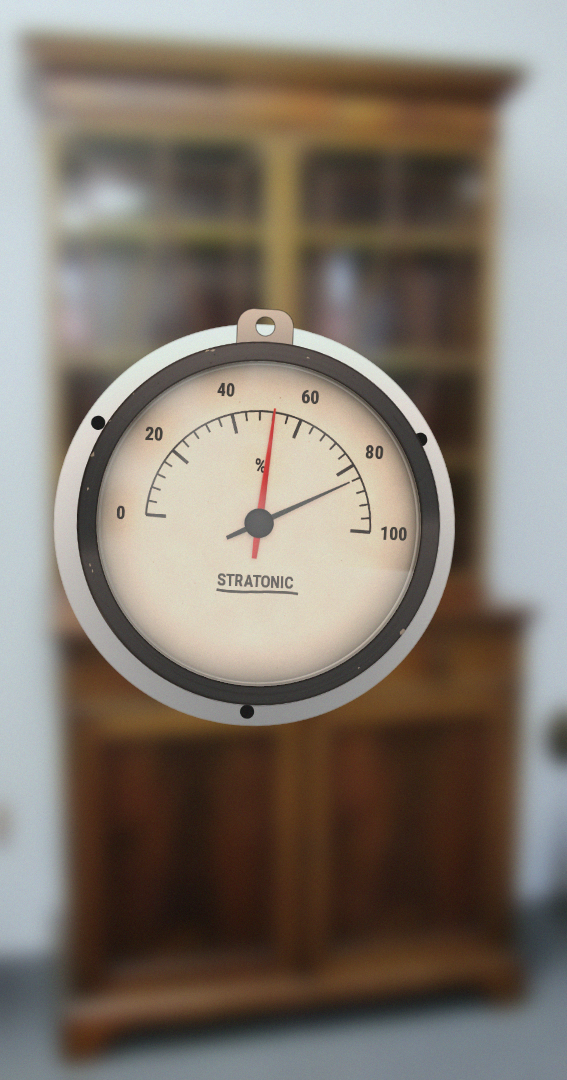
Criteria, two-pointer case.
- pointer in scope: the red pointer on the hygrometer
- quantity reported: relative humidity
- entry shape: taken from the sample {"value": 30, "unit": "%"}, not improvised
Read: {"value": 52, "unit": "%"}
